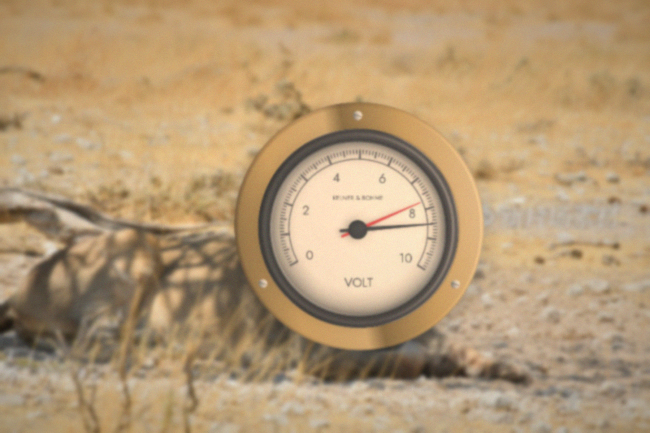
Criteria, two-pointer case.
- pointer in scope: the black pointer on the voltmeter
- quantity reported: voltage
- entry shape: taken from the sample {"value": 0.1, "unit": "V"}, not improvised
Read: {"value": 8.5, "unit": "V"}
